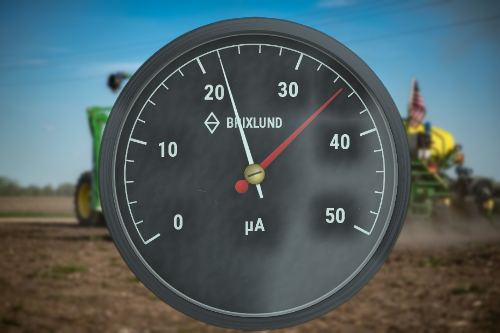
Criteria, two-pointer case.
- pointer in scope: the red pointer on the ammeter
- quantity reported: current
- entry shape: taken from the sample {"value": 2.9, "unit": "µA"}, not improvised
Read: {"value": 35, "unit": "µA"}
